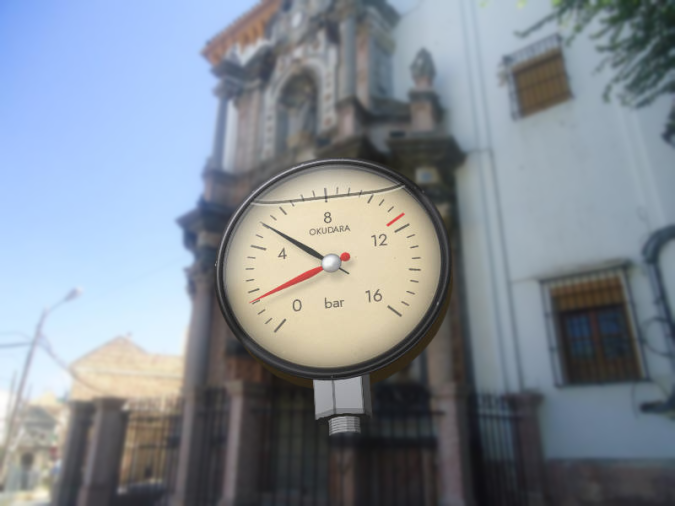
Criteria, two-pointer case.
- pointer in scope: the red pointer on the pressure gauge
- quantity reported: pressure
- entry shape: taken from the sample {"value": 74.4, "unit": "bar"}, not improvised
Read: {"value": 1.5, "unit": "bar"}
